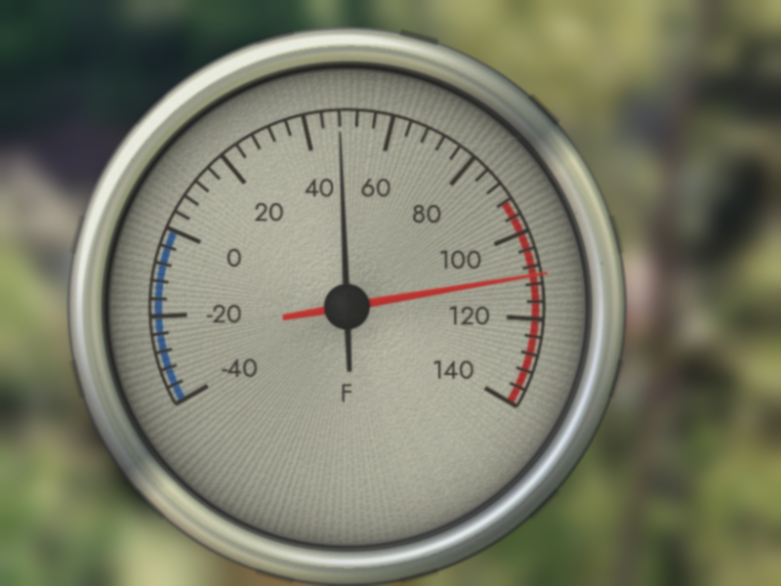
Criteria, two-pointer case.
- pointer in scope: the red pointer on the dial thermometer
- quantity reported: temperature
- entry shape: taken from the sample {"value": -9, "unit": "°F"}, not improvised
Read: {"value": 110, "unit": "°F"}
